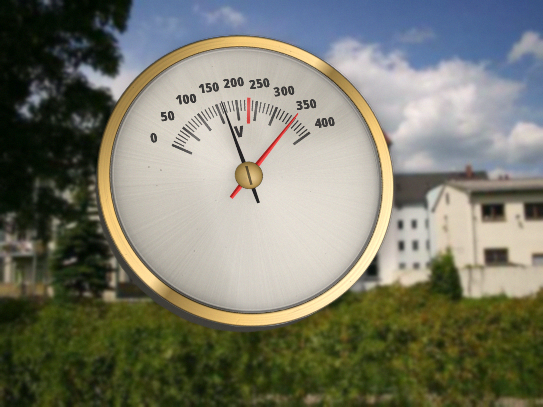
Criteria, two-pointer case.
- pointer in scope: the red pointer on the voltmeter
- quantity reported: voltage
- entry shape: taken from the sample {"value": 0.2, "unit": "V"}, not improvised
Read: {"value": 350, "unit": "V"}
